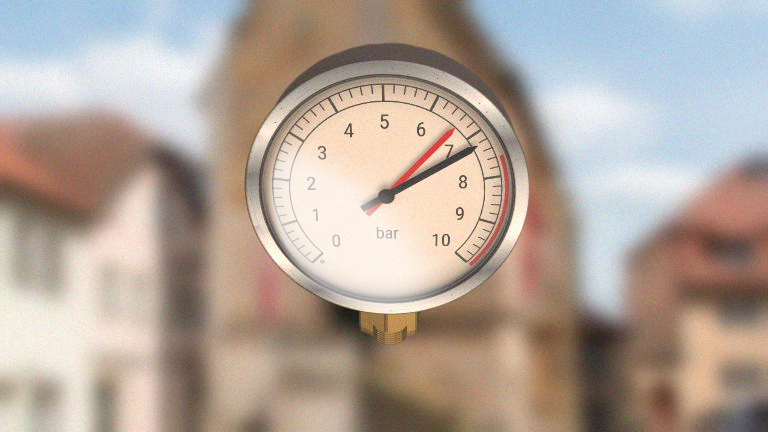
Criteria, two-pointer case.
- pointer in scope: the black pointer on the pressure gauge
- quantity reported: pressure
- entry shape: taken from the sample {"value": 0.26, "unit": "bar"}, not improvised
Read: {"value": 7.2, "unit": "bar"}
